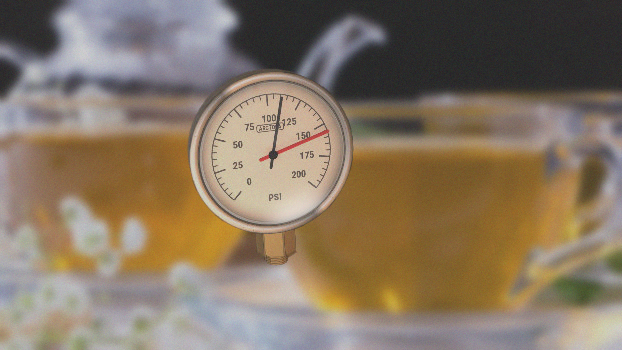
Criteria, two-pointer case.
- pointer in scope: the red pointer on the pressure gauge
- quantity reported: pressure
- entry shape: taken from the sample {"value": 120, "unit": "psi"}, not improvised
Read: {"value": 155, "unit": "psi"}
